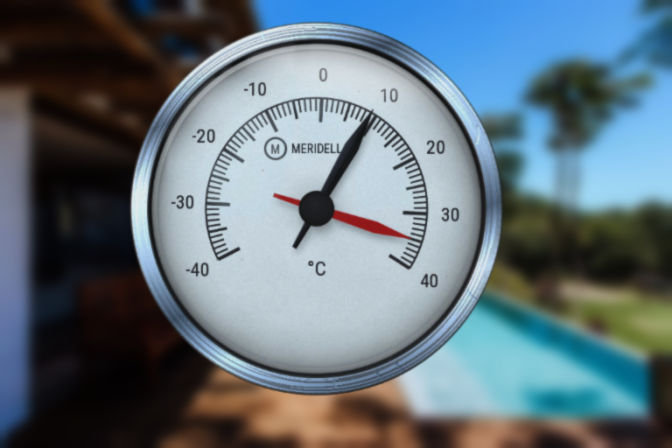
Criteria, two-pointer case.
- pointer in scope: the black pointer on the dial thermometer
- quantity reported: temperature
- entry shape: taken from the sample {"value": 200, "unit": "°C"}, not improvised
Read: {"value": 9, "unit": "°C"}
